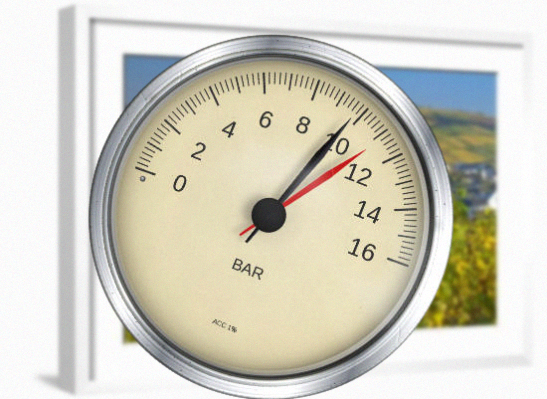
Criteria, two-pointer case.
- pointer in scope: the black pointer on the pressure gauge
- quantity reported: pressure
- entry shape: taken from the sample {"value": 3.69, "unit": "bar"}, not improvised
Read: {"value": 9.8, "unit": "bar"}
